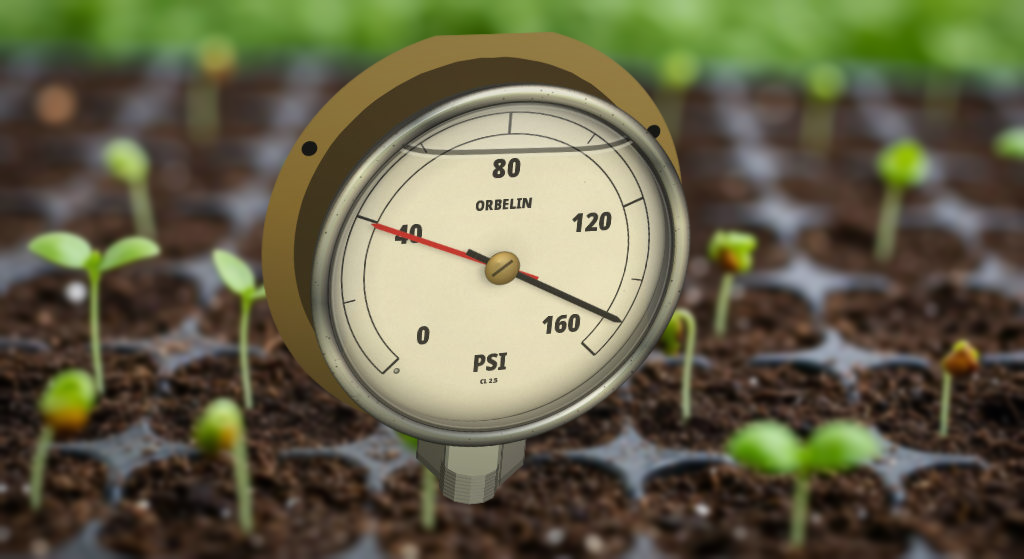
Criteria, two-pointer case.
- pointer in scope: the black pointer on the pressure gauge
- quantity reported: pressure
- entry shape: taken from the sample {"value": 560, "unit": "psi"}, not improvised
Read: {"value": 150, "unit": "psi"}
